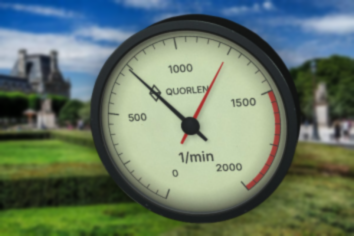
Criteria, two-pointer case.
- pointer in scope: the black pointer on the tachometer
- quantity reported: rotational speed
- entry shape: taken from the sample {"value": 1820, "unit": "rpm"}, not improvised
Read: {"value": 750, "unit": "rpm"}
